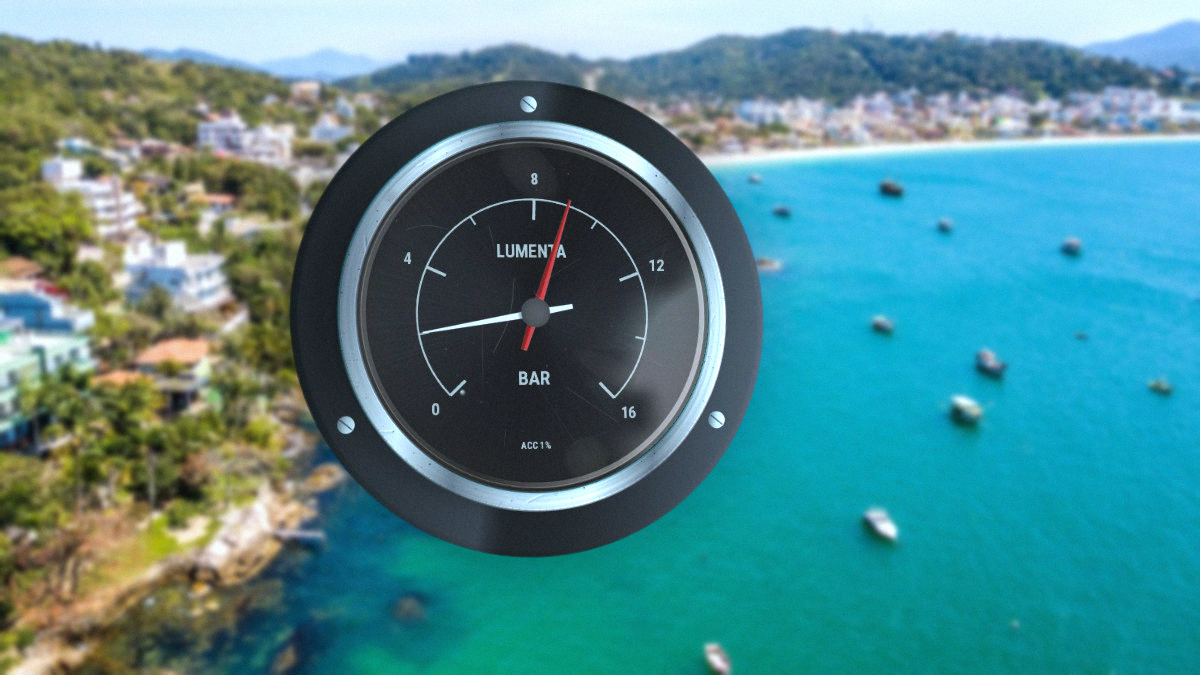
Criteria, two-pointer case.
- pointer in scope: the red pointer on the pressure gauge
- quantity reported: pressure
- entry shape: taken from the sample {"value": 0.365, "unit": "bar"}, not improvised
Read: {"value": 9, "unit": "bar"}
